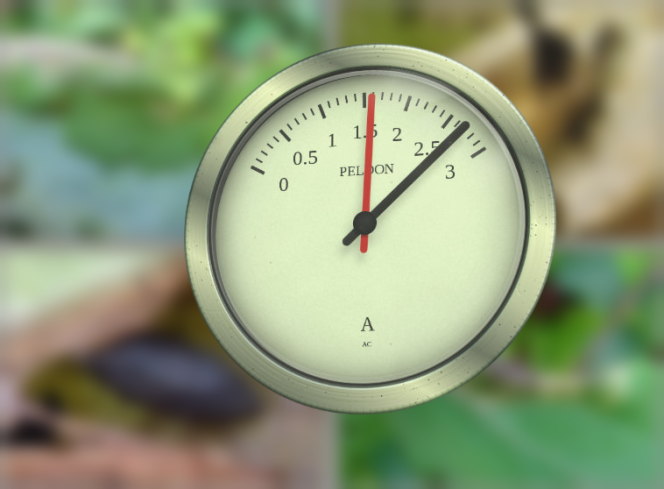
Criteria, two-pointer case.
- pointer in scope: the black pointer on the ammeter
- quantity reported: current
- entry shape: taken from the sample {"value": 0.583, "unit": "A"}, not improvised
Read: {"value": 2.7, "unit": "A"}
